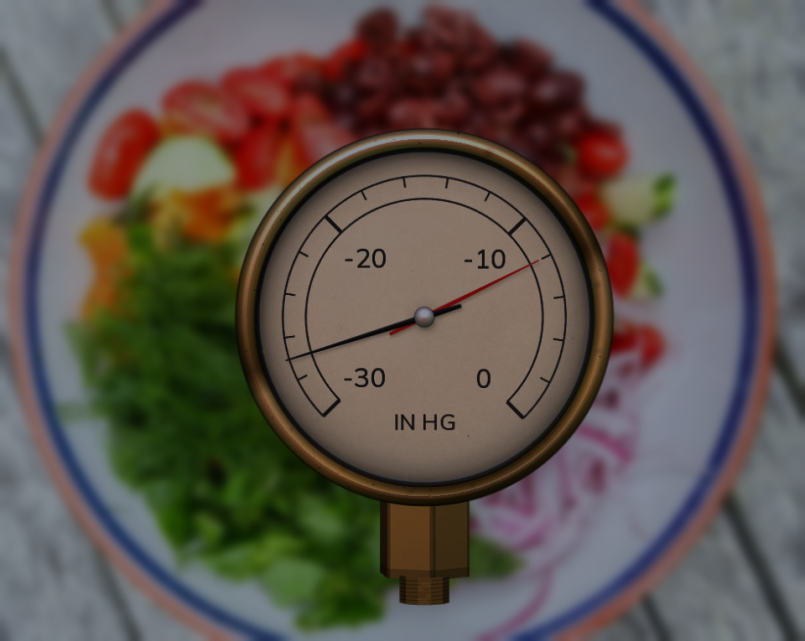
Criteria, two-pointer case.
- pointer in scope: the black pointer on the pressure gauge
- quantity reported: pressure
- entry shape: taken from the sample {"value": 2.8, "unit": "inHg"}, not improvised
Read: {"value": -27, "unit": "inHg"}
